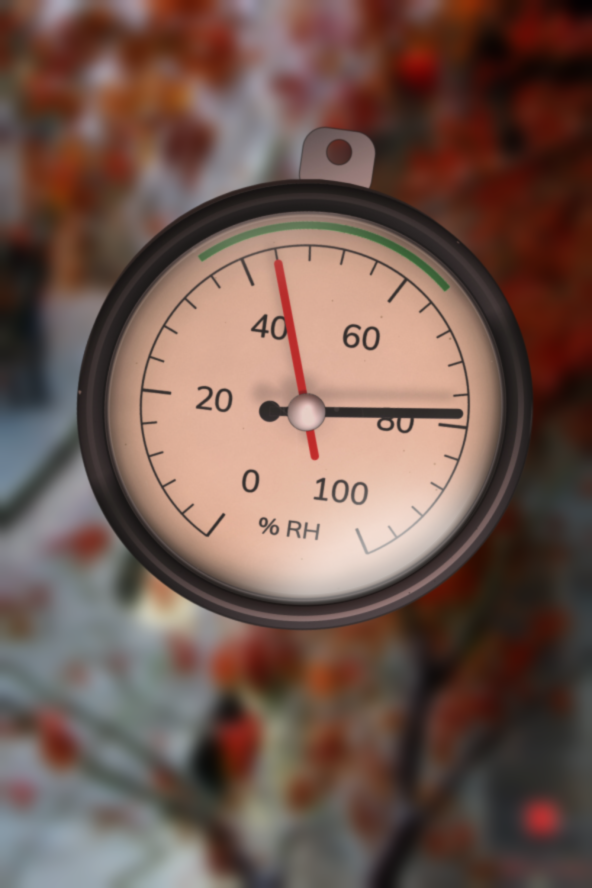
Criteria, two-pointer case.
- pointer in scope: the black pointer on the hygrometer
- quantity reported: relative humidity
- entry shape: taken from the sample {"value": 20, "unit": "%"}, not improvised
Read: {"value": 78, "unit": "%"}
